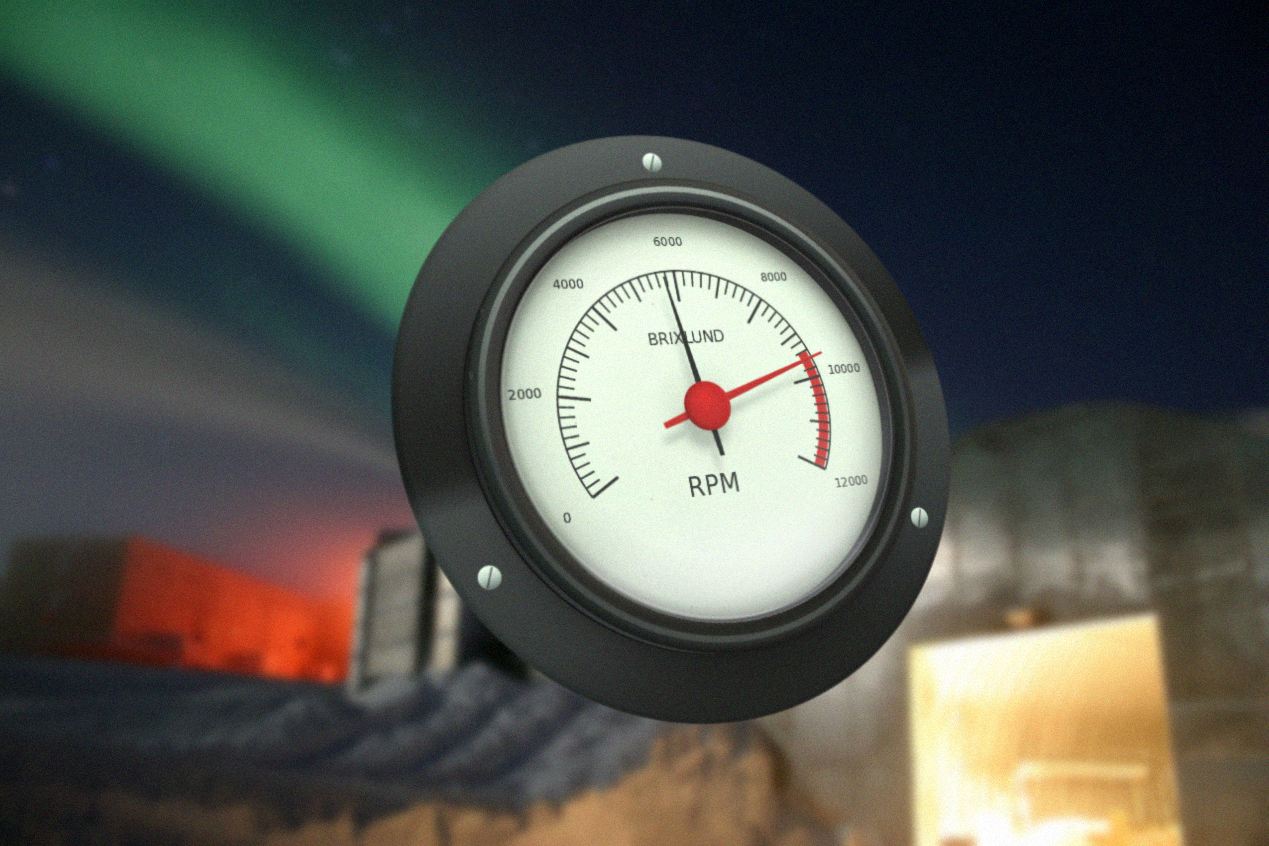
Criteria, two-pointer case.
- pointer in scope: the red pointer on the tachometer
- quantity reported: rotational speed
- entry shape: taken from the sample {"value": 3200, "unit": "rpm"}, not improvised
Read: {"value": 9600, "unit": "rpm"}
